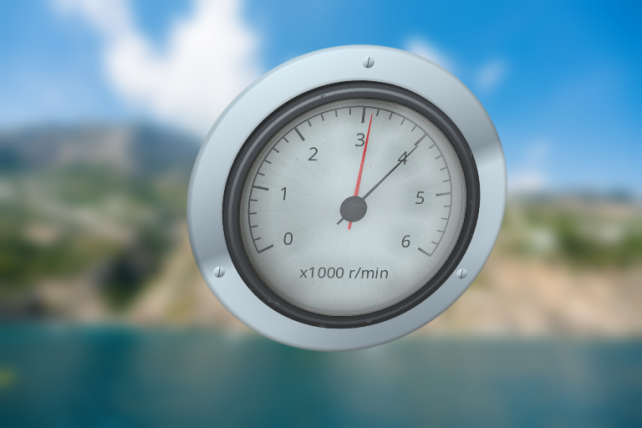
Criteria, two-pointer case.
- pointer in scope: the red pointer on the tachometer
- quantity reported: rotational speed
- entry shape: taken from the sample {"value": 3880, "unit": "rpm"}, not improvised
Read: {"value": 3100, "unit": "rpm"}
